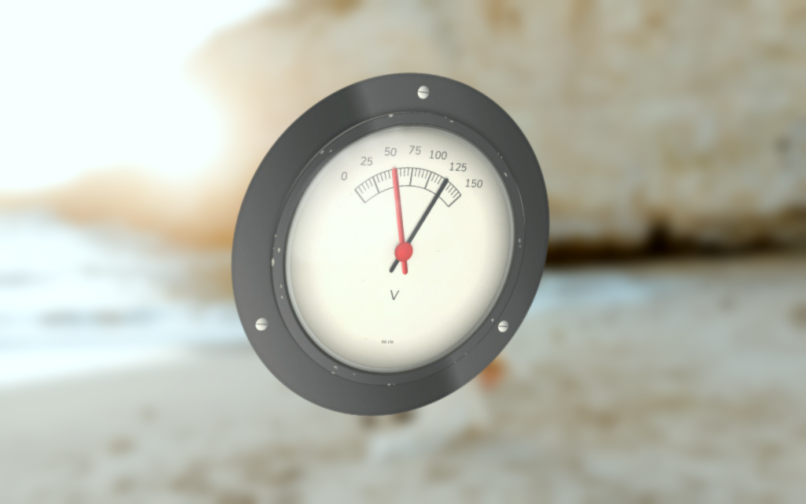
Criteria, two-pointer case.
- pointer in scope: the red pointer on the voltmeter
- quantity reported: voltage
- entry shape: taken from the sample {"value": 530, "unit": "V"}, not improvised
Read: {"value": 50, "unit": "V"}
